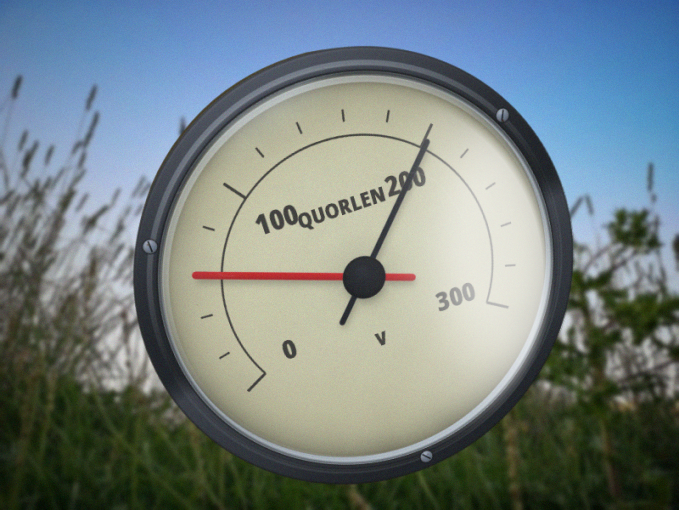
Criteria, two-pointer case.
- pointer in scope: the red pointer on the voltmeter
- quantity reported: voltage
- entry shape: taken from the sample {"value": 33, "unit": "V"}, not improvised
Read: {"value": 60, "unit": "V"}
